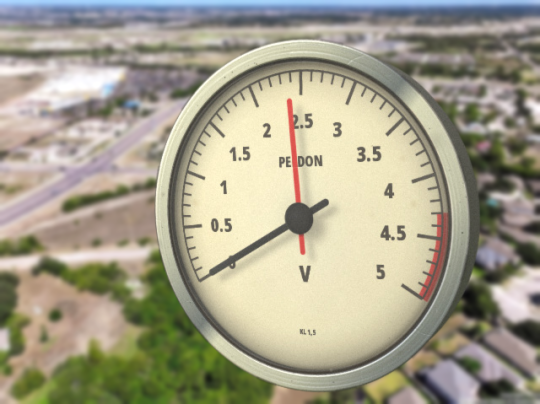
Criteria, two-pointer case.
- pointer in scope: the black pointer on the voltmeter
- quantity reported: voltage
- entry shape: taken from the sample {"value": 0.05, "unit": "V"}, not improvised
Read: {"value": 0, "unit": "V"}
